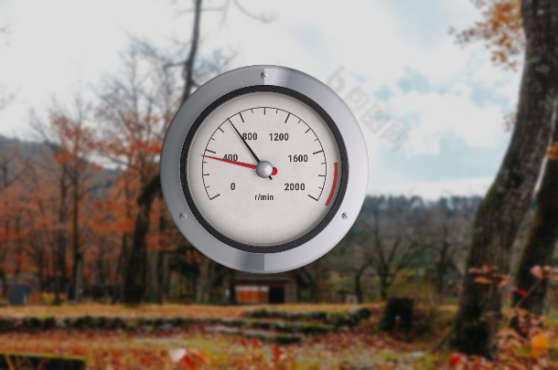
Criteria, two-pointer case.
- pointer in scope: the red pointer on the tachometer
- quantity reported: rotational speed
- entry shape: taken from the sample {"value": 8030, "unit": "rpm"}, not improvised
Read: {"value": 350, "unit": "rpm"}
